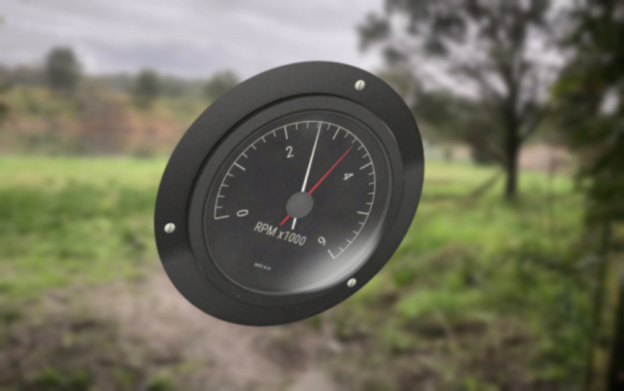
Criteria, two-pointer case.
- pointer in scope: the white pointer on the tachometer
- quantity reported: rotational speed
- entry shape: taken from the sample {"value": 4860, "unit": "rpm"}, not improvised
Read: {"value": 2600, "unit": "rpm"}
